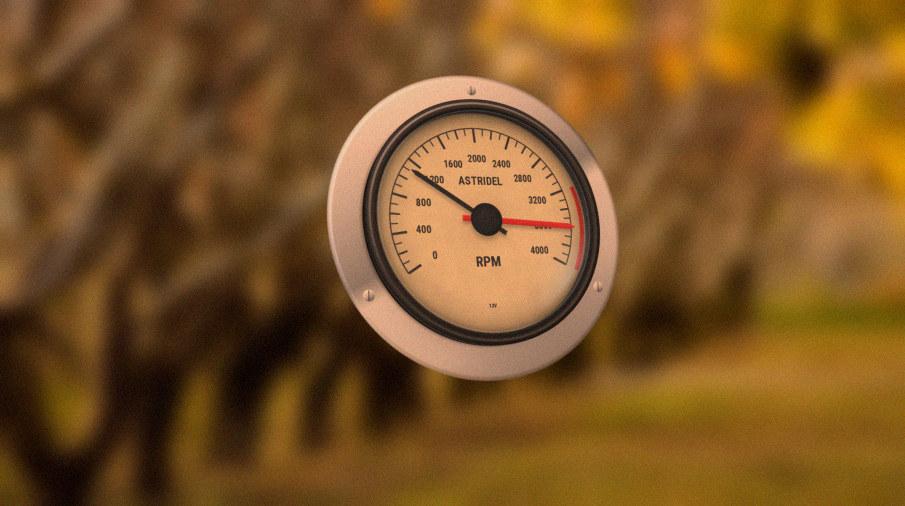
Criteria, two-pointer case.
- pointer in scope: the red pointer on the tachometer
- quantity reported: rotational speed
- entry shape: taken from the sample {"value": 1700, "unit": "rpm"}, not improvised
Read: {"value": 3600, "unit": "rpm"}
